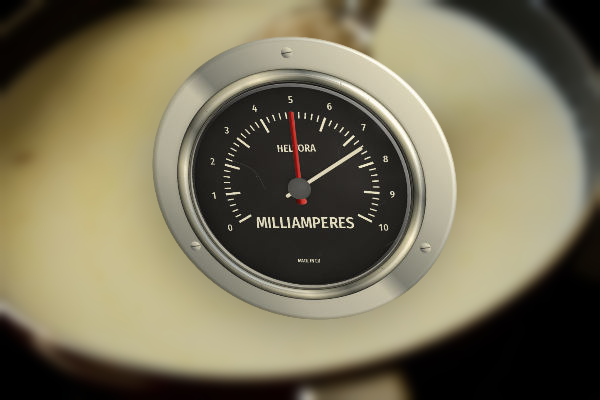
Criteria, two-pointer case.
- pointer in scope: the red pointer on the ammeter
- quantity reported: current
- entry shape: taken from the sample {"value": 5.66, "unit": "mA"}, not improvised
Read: {"value": 5, "unit": "mA"}
